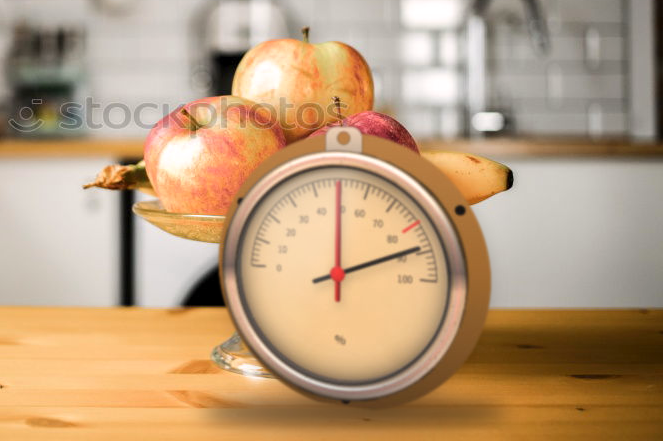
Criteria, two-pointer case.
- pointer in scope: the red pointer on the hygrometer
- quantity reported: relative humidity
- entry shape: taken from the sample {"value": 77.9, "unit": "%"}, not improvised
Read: {"value": 50, "unit": "%"}
